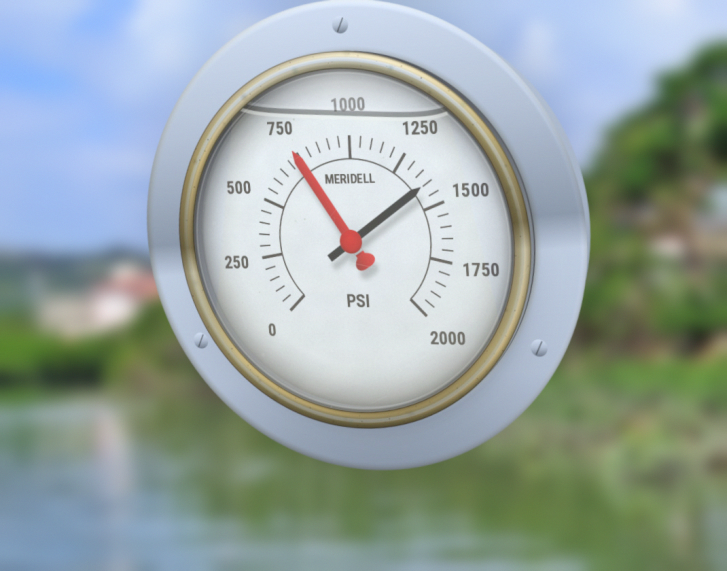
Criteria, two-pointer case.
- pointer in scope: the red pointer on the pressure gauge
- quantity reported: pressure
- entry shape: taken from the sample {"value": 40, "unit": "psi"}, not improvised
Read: {"value": 750, "unit": "psi"}
